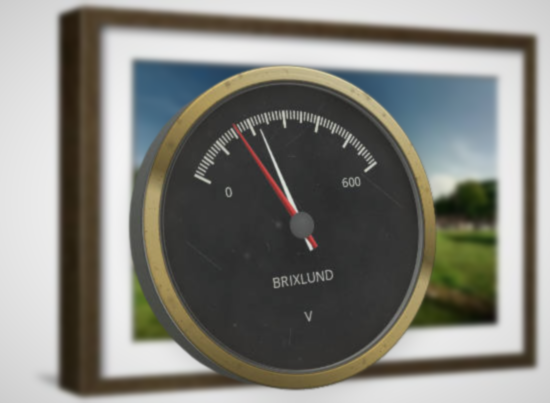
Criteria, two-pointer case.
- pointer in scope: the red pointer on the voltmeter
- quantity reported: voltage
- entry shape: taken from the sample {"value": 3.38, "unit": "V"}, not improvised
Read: {"value": 150, "unit": "V"}
